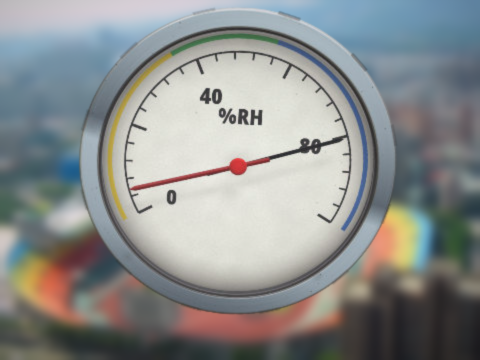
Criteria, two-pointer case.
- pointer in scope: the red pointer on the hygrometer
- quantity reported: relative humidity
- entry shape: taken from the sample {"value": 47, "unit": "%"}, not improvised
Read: {"value": 6, "unit": "%"}
